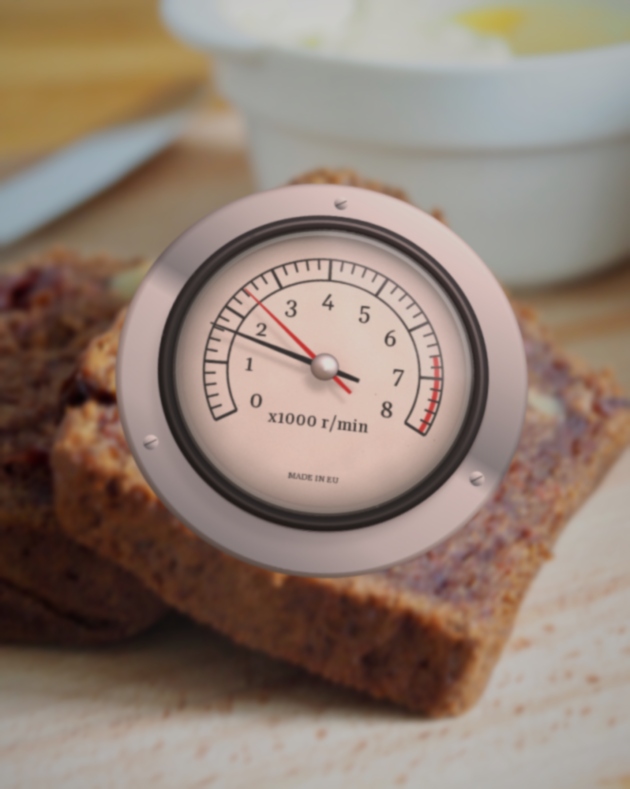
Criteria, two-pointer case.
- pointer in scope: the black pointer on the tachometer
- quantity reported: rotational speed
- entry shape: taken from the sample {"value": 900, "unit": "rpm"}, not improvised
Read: {"value": 1600, "unit": "rpm"}
